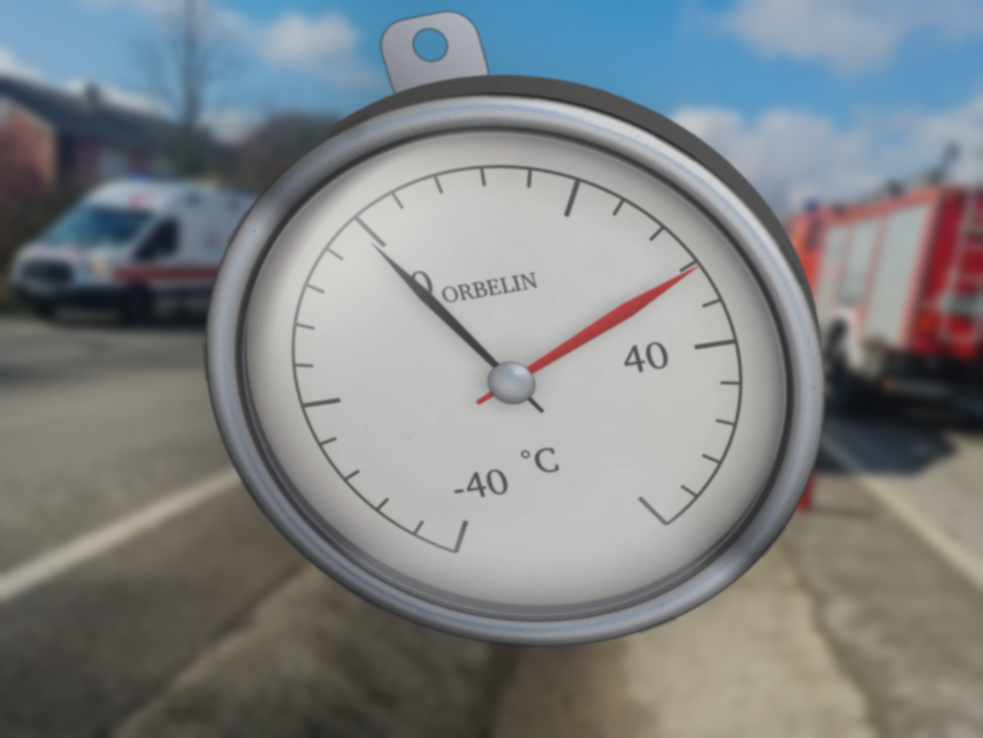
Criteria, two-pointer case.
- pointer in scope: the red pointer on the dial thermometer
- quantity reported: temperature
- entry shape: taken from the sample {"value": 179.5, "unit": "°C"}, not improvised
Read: {"value": 32, "unit": "°C"}
